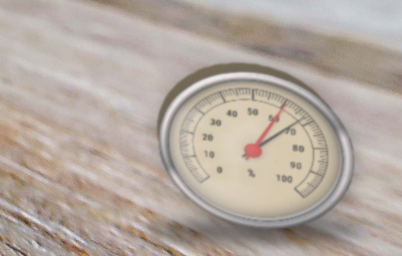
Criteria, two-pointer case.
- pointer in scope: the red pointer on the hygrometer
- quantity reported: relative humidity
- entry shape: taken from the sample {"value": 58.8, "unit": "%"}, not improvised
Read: {"value": 60, "unit": "%"}
